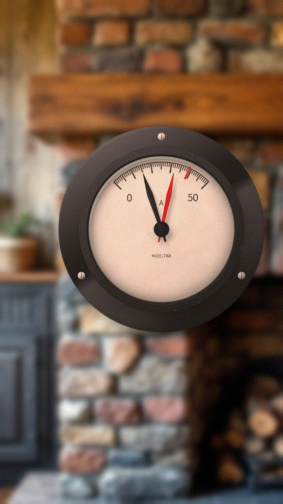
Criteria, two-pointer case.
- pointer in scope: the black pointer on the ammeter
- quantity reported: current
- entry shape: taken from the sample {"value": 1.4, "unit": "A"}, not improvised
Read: {"value": 15, "unit": "A"}
